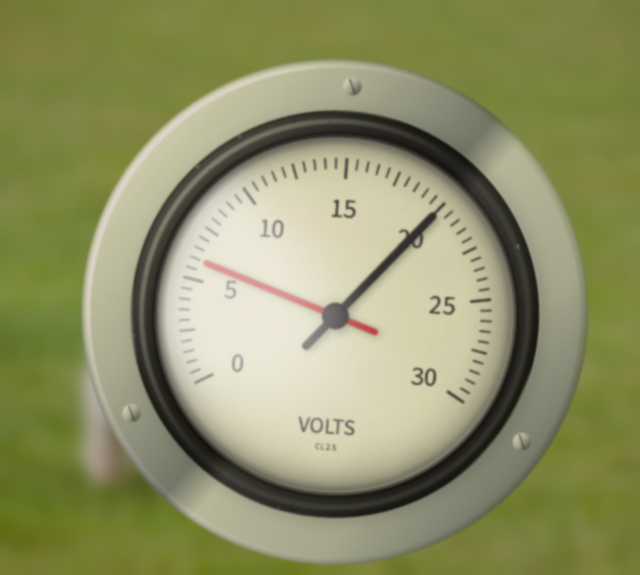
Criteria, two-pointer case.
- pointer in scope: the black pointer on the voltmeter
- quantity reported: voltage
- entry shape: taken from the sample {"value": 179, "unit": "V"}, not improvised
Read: {"value": 20, "unit": "V"}
